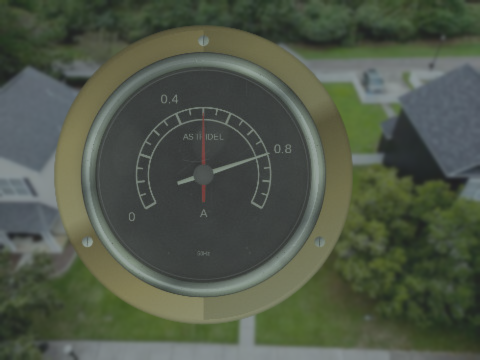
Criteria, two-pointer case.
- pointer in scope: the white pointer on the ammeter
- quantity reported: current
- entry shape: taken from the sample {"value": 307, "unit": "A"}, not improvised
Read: {"value": 0.8, "unit": "A"}
